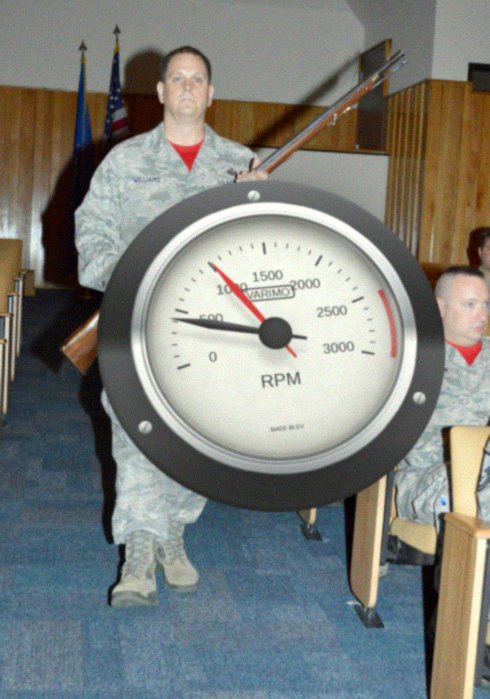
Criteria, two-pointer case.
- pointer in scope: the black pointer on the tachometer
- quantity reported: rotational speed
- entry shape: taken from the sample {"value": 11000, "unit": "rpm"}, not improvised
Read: {"value": 400, "unit": "rpm"}
